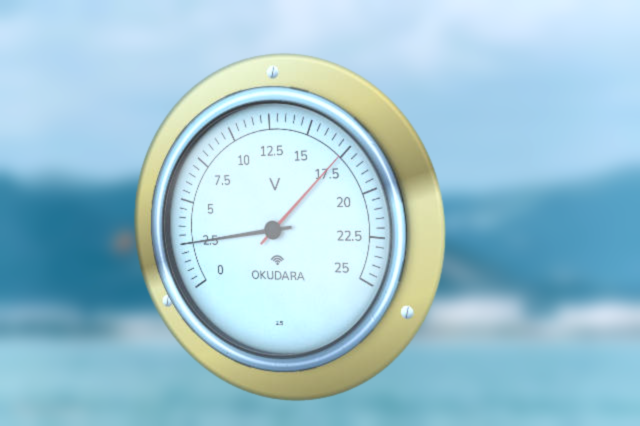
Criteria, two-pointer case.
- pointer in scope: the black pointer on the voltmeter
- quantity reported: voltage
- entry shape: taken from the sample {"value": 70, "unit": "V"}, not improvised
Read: {"value": 2.5, "unit": "V"}
